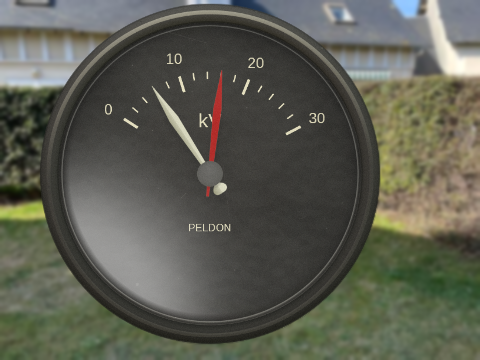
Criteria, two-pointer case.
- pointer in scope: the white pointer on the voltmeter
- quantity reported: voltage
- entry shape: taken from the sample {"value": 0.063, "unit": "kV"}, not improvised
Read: {"value": 6, "unit": "kV"}
